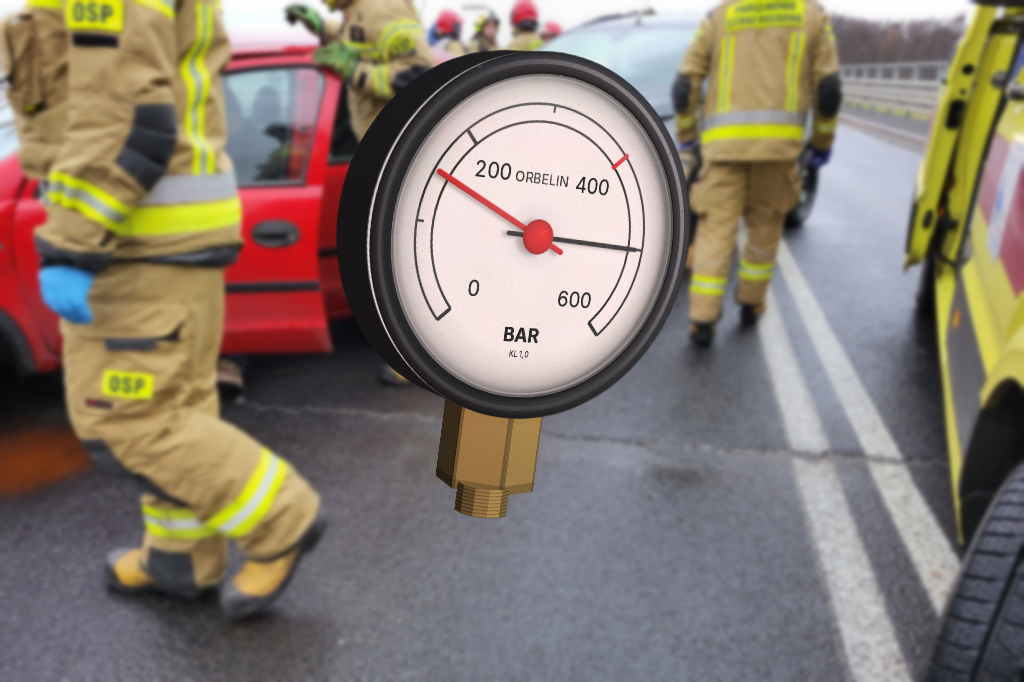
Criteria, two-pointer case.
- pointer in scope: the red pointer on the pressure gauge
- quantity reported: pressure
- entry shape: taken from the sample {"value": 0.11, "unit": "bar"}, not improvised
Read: {"value": 150, "unit": "bar"}
